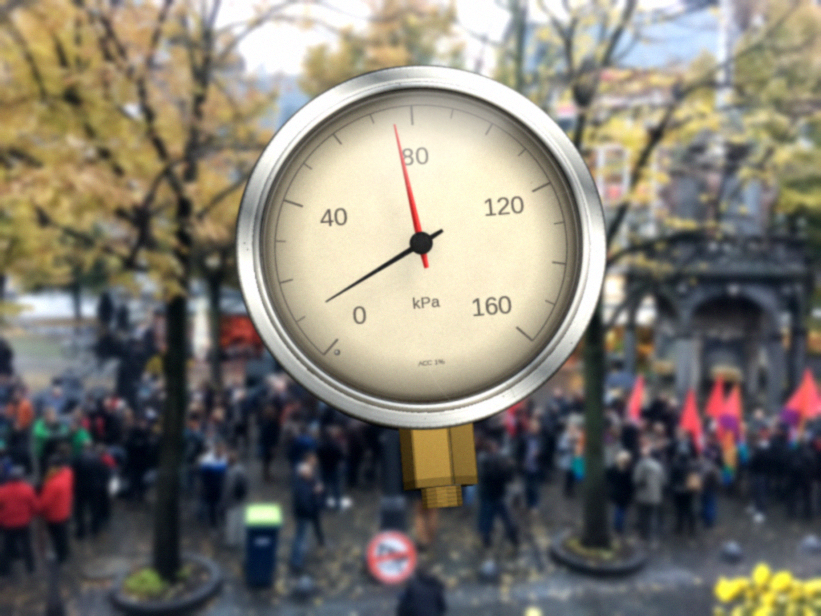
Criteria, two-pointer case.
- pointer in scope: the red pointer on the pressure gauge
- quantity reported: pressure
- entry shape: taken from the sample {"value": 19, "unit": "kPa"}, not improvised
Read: {"value": 75, "unit": "kPa"}
